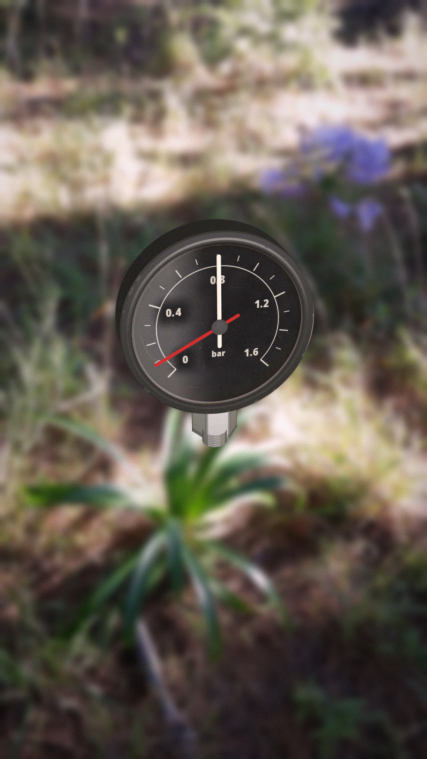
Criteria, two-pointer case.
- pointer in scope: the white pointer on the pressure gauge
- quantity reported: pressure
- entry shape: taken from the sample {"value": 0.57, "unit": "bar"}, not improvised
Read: {"value": 0.8, "unit": "bar"}
